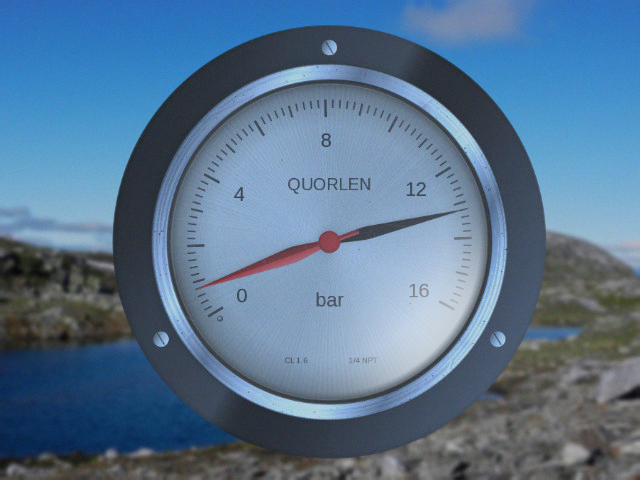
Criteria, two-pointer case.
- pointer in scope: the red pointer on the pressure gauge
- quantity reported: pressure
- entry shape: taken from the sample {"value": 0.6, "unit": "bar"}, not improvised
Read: {"value": 0.8, "unit": "bar"}
